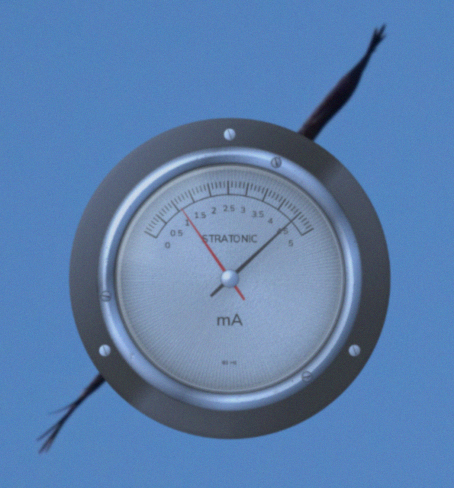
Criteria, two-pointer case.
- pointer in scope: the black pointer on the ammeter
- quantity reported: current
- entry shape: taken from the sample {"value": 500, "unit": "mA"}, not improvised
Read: {"value": 4.5, "unit": "mA"}
